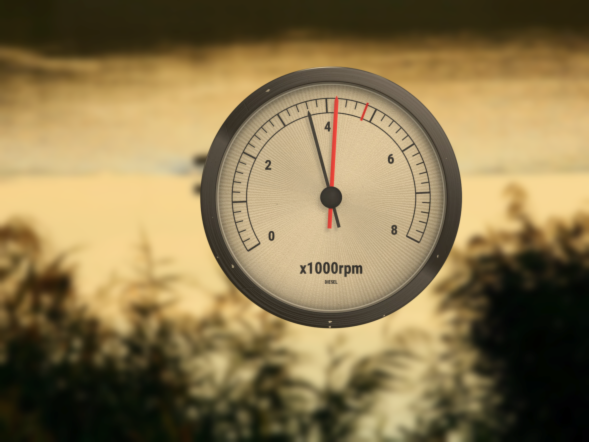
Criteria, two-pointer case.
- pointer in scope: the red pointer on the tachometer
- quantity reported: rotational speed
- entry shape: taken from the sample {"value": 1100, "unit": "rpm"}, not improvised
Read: {"value": 4200, "unit": "rpm"}
